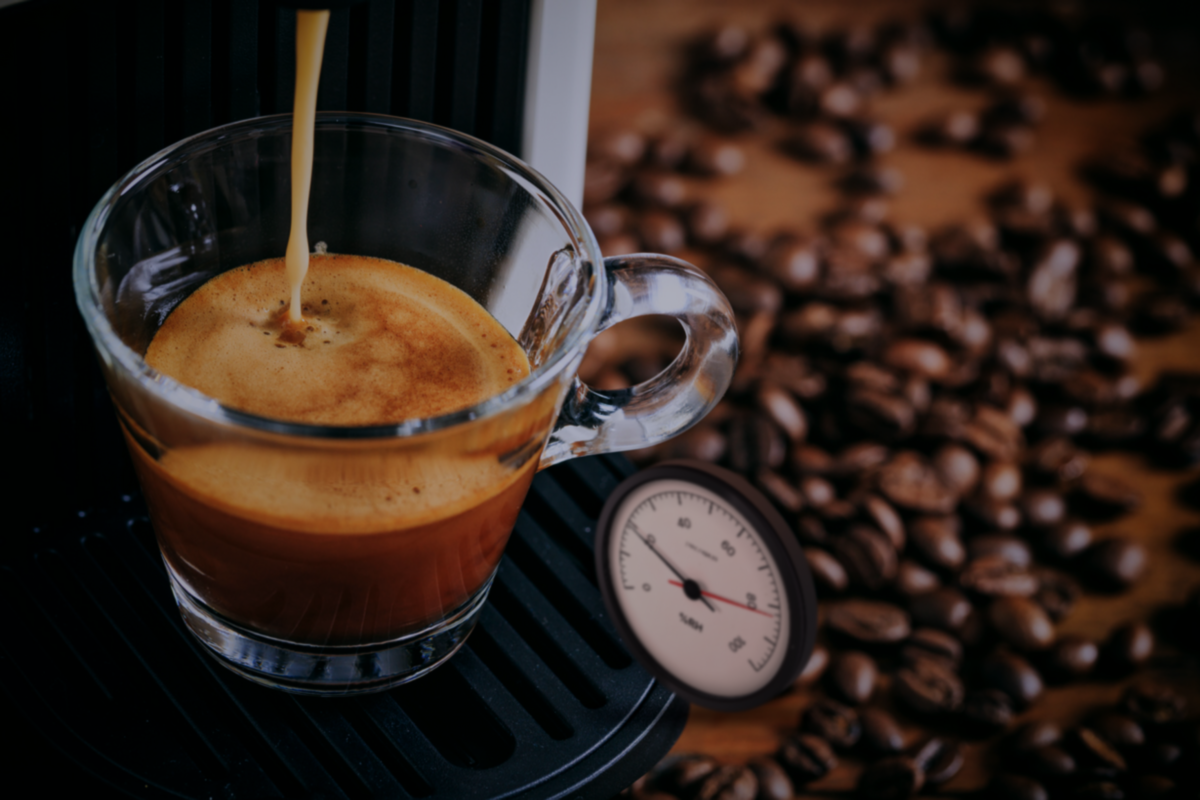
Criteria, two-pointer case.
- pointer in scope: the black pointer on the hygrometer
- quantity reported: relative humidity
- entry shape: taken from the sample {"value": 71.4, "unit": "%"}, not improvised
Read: {"value": 20, "unit": "%"}
